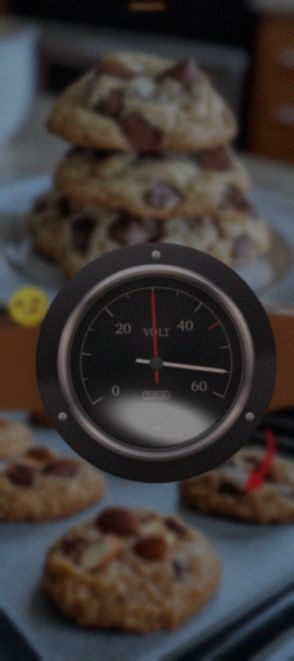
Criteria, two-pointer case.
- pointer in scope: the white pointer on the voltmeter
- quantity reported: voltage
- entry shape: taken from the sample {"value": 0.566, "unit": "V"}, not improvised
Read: {"value": 55, "unit": "V"}
